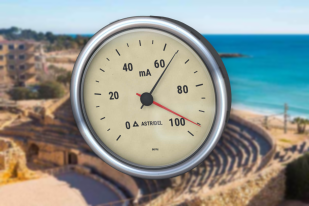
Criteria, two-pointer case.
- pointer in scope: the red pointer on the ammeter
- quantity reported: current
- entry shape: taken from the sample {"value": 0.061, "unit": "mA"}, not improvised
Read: {"value": 95, "unit": "mA"}
